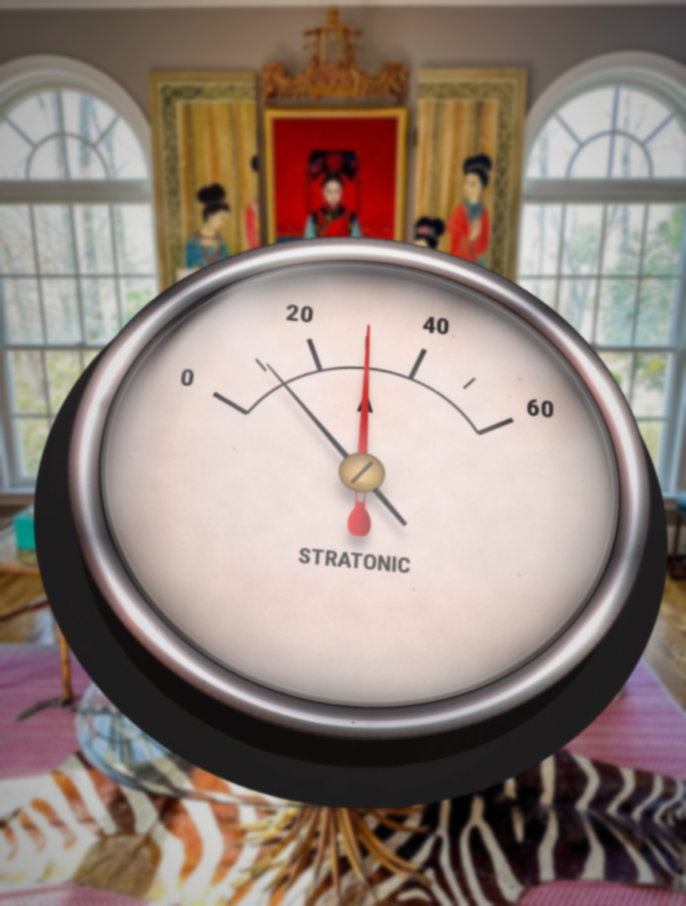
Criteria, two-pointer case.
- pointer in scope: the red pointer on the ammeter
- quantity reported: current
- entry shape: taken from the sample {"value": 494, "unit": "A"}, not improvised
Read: {"value": 30, "unit": "A"}
